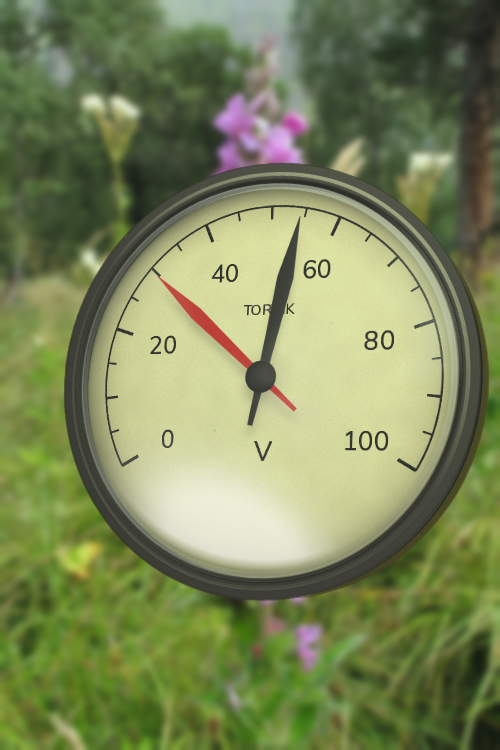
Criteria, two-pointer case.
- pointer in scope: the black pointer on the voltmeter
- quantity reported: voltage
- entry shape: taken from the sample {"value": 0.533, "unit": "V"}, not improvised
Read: {"value": 55, "unit": "V"}
